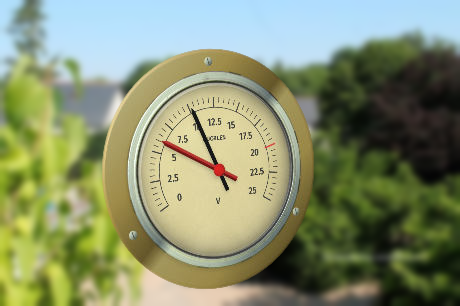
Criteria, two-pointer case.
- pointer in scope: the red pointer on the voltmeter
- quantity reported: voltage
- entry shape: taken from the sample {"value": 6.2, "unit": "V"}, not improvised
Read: {"value": 6, "unit": "V"}
